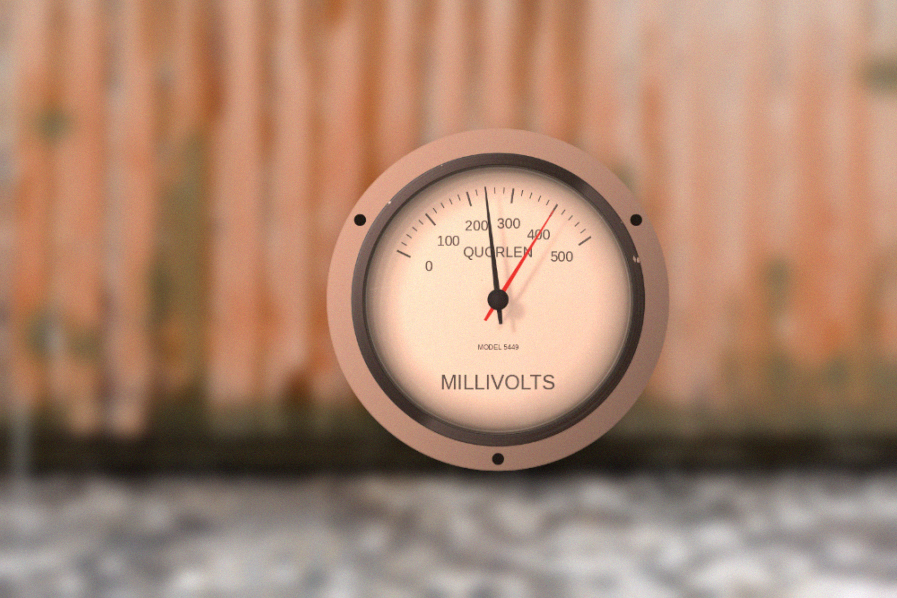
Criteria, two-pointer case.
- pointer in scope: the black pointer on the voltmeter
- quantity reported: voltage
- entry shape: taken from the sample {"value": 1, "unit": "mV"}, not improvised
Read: {"value": 240, "unit": "mV"}
